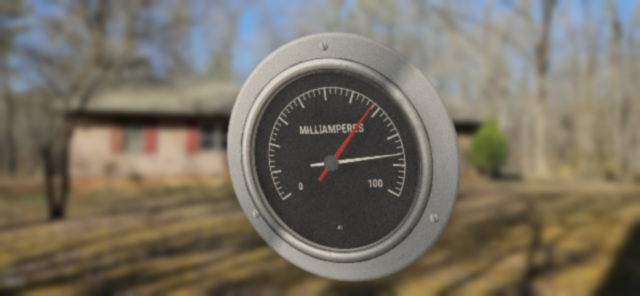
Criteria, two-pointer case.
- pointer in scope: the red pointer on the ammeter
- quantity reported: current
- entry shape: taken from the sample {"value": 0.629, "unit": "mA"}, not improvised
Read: {"value": 68, "unit": "mA"}
